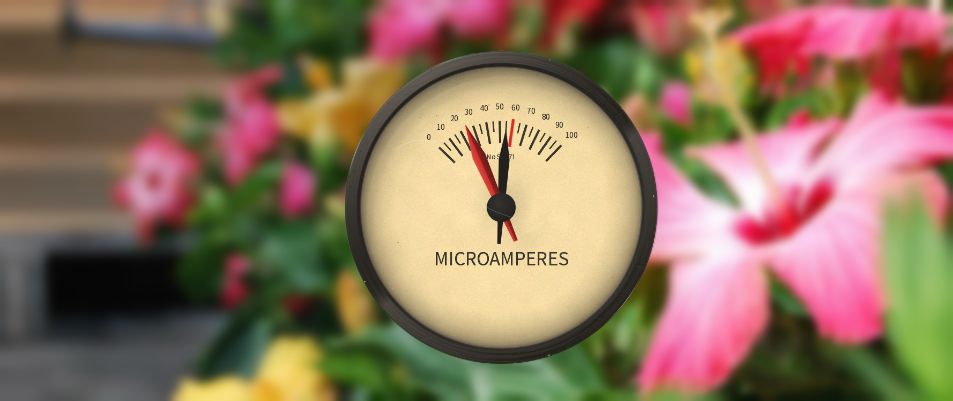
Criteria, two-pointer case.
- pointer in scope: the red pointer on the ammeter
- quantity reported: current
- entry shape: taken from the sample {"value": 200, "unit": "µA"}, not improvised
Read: {"value": 25, "unit": "µA"}
